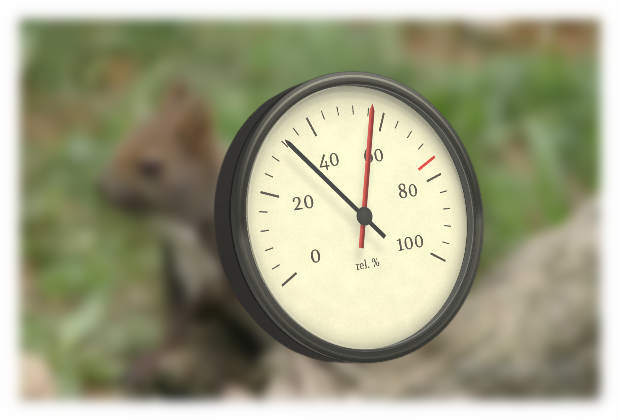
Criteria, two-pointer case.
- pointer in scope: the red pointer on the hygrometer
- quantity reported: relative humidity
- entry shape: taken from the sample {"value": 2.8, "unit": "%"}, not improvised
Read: {"value": 56, "unit": "%"}
